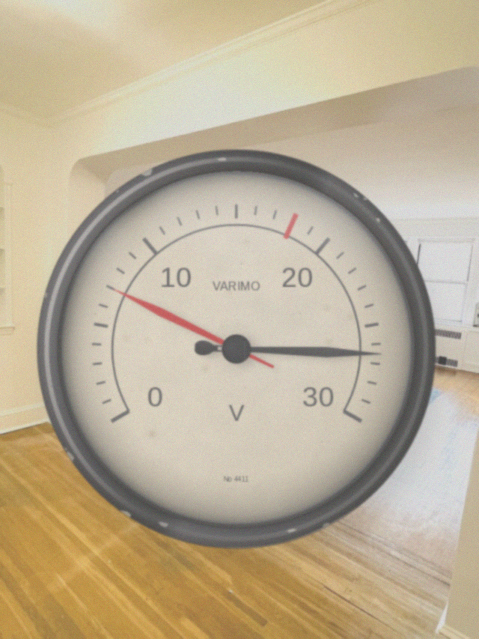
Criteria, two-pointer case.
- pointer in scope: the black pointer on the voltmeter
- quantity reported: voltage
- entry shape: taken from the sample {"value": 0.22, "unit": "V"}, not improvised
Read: {"value": 26.5, "unit": "V"}
